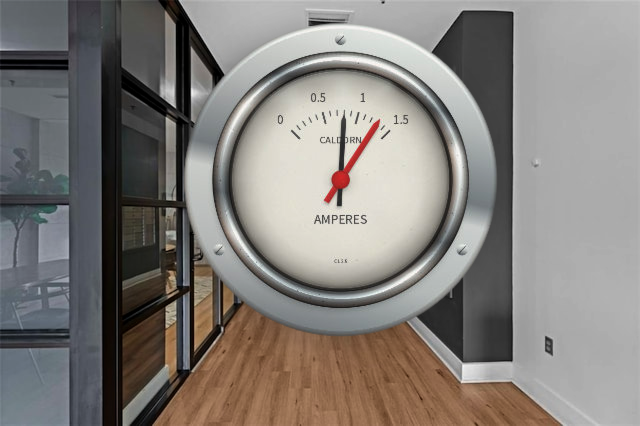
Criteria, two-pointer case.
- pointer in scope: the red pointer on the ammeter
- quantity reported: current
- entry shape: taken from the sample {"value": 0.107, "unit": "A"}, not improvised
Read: {"value": 1.3, "unit": "A"}
